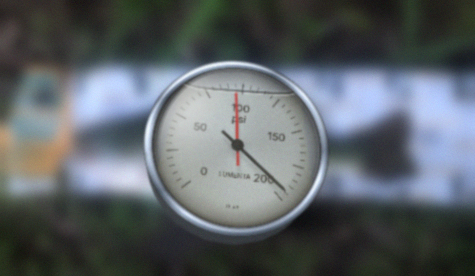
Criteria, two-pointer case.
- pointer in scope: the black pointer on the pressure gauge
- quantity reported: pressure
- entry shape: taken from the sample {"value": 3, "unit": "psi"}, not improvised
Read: {"value": 195, "unit": "psi"}
